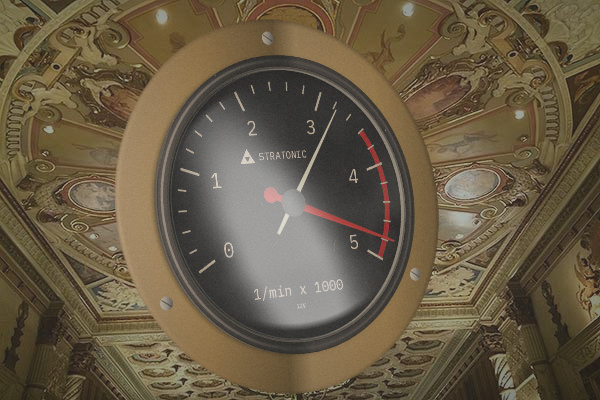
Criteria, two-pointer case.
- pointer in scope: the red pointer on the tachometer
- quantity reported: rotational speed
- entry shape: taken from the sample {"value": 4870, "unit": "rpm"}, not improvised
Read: {"value": 4800, "unit": "rpm"}
